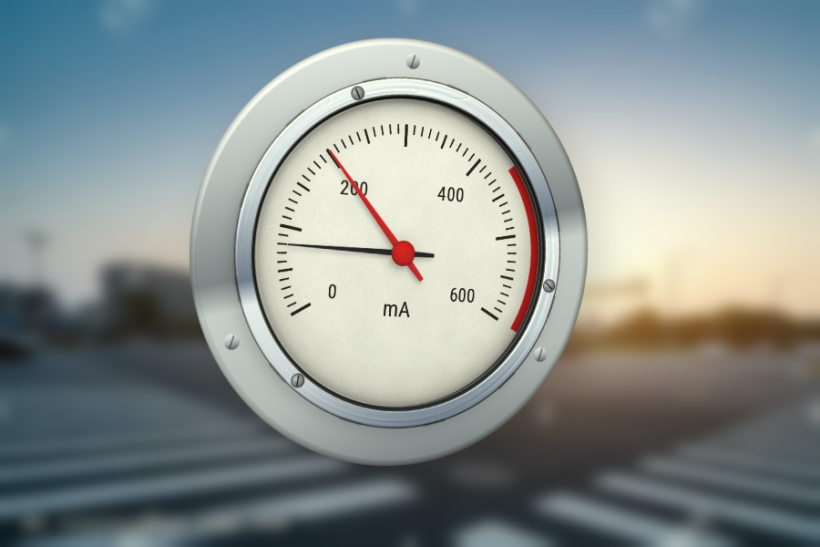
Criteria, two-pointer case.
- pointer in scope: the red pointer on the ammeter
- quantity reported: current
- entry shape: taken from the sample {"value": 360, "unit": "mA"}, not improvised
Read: {"value": 200, "unit": "mA"}
